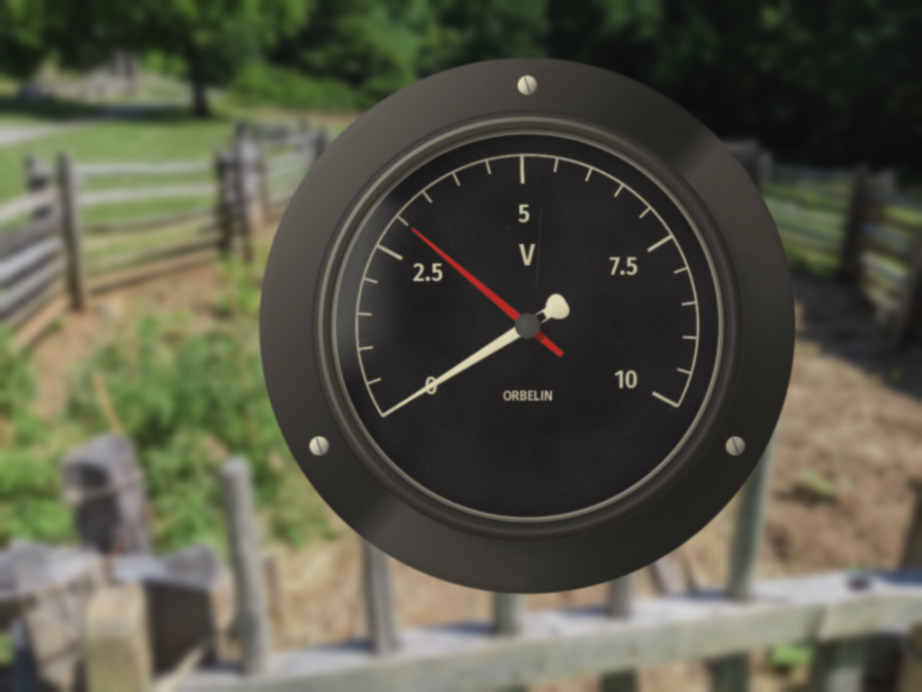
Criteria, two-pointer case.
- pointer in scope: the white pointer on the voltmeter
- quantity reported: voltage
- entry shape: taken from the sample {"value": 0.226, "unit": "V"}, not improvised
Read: {"value": 0, "unit": "V"}
